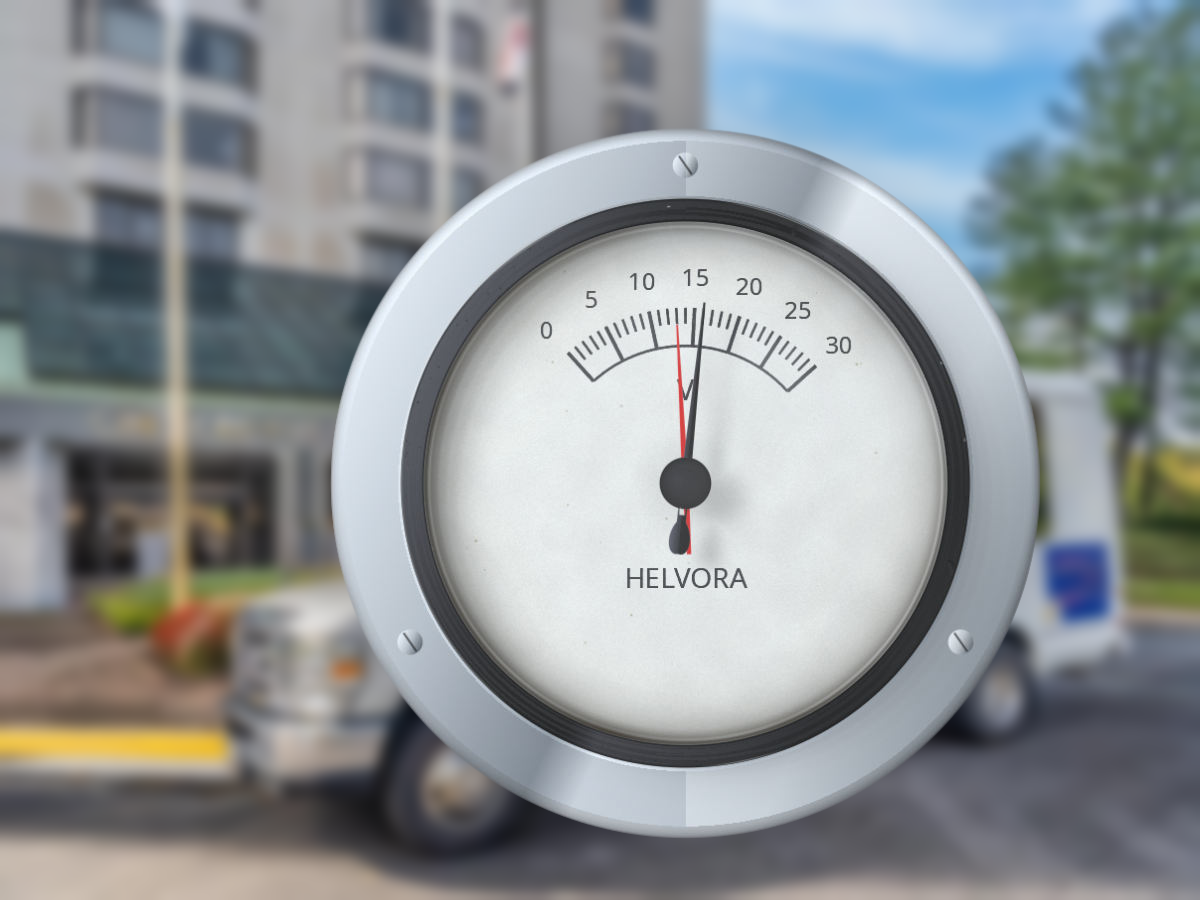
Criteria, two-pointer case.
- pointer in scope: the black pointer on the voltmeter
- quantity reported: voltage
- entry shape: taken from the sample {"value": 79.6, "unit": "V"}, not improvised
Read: {"value": 16, "unit": "V"}
